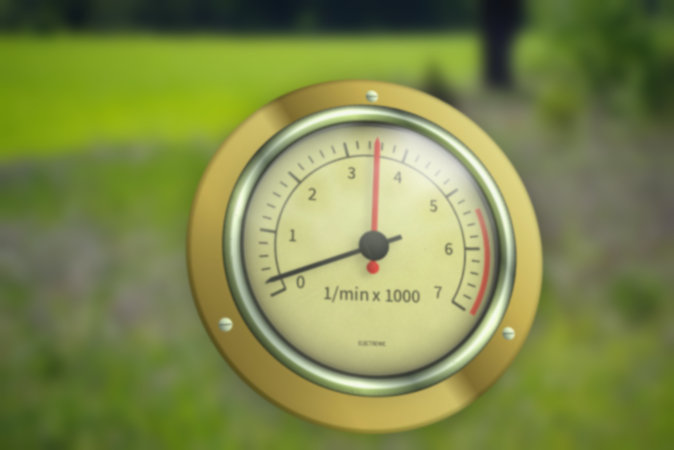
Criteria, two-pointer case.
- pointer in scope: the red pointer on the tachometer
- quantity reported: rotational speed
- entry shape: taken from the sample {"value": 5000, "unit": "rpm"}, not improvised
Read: {"value": 3500, "unit": "rpm"}
